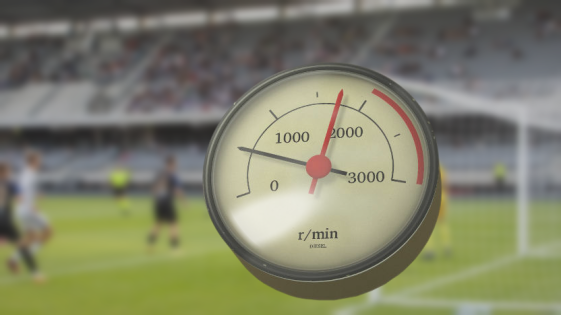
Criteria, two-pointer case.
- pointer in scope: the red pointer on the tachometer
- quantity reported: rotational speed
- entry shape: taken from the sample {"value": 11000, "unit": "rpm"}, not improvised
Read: {"value": 1750, "unit": "rpm"}
